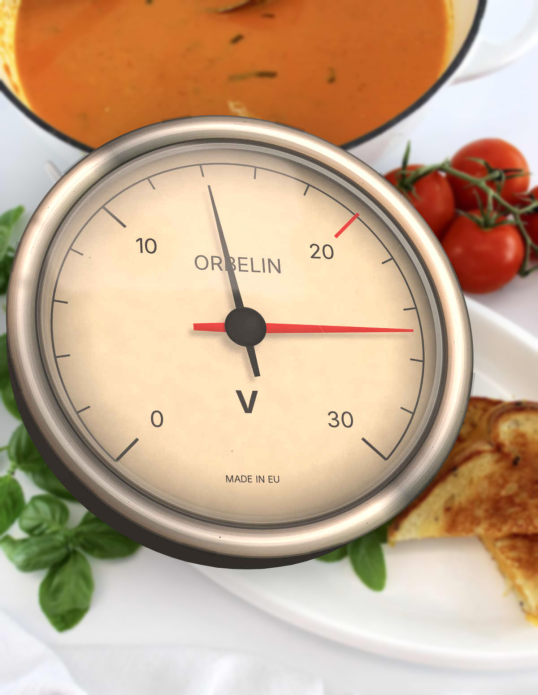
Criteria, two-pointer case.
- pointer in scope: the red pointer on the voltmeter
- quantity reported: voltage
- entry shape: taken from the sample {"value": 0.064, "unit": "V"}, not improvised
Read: {"value": 25, "unit": "V"}
